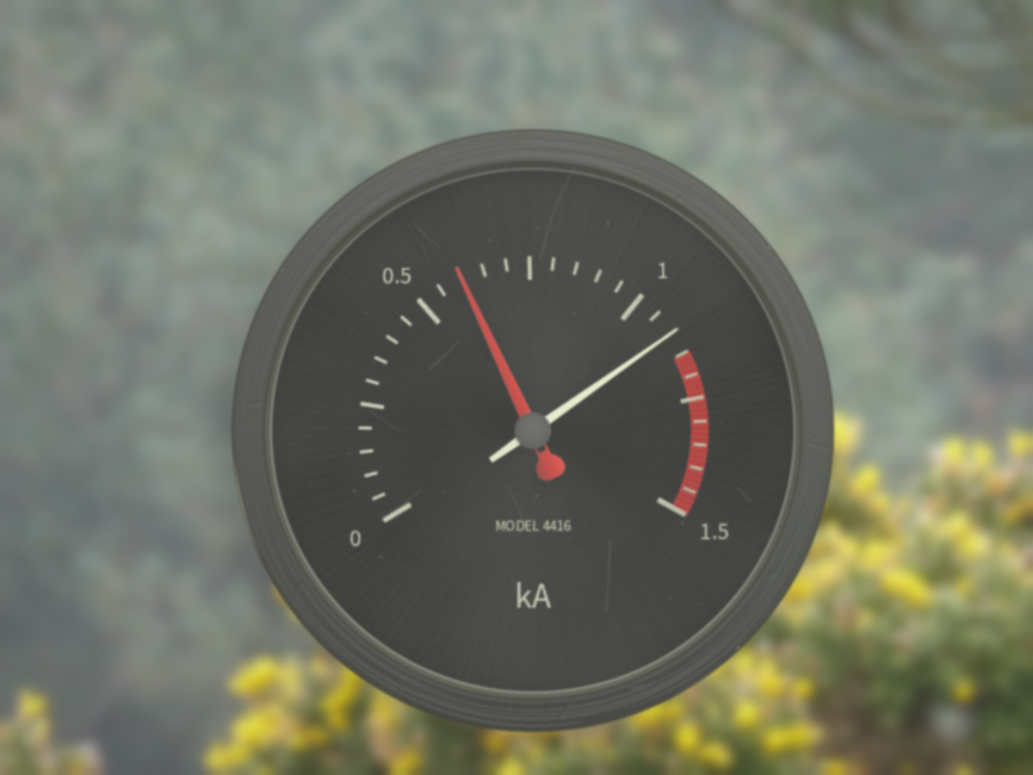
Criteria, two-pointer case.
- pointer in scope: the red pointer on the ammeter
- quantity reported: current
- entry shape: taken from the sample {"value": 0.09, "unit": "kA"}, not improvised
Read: {"value": 0.6, "unit": "kA"}
